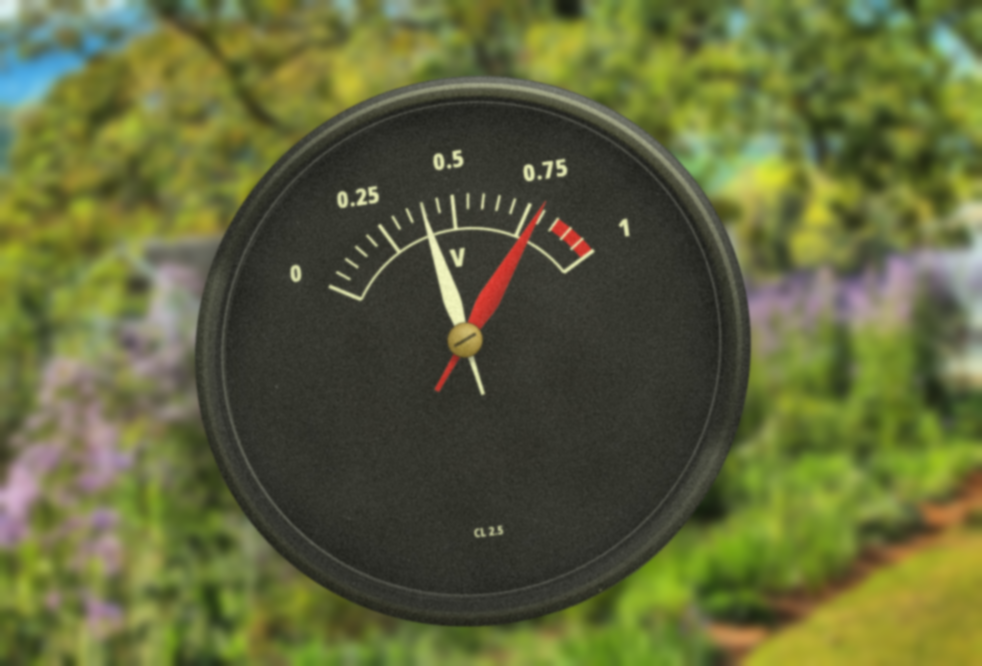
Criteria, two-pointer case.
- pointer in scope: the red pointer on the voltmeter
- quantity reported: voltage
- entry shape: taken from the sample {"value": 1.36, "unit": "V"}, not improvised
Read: {"value": 0.8, "unit": "V"}
